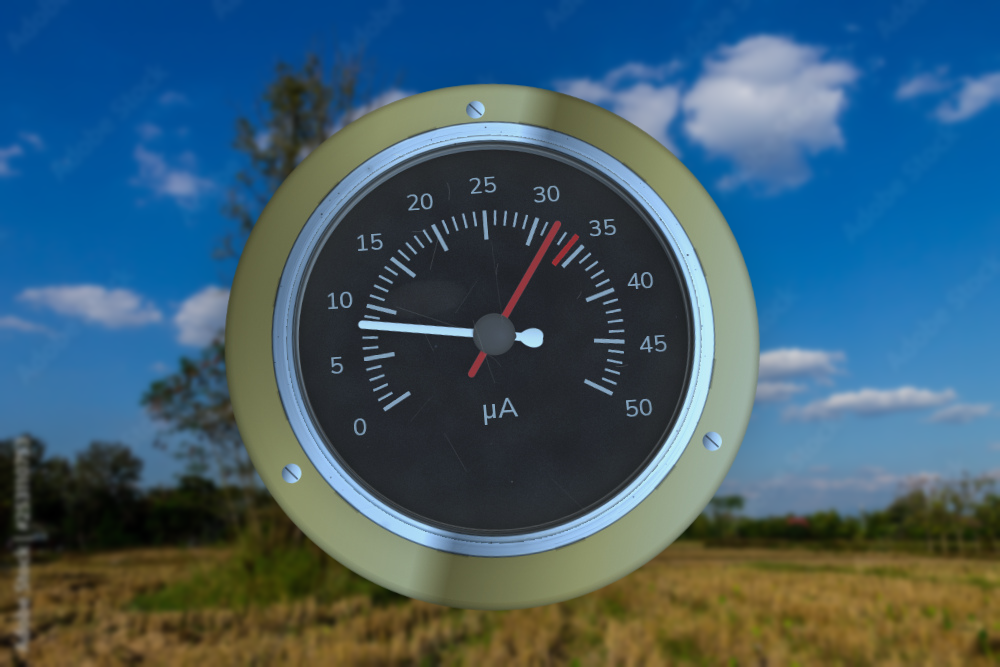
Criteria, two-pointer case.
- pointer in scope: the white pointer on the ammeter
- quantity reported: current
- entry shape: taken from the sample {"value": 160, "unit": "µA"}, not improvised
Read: {"value": 8, "unit": "µA"}
